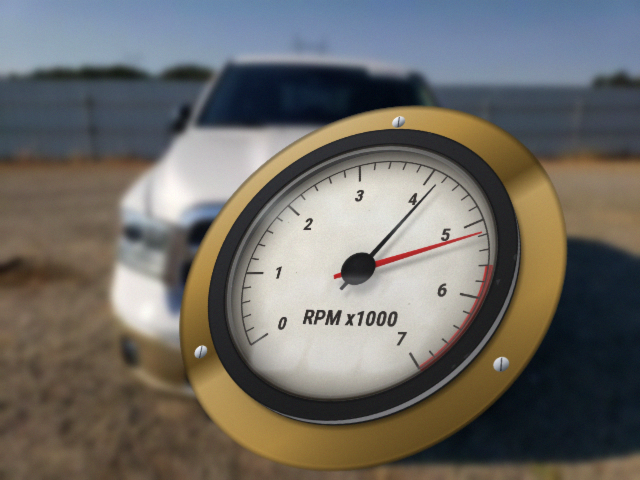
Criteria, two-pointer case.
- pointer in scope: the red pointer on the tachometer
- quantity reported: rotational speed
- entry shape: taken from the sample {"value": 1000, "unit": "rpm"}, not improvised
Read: {"value": 5200, "unit": "rpm"}
